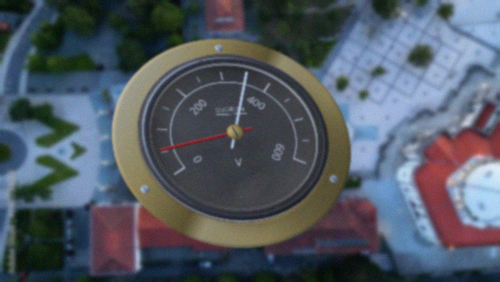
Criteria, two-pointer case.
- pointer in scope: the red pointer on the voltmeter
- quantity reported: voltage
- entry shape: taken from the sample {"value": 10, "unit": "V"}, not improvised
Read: {"value": 50, "unit": "V"}
